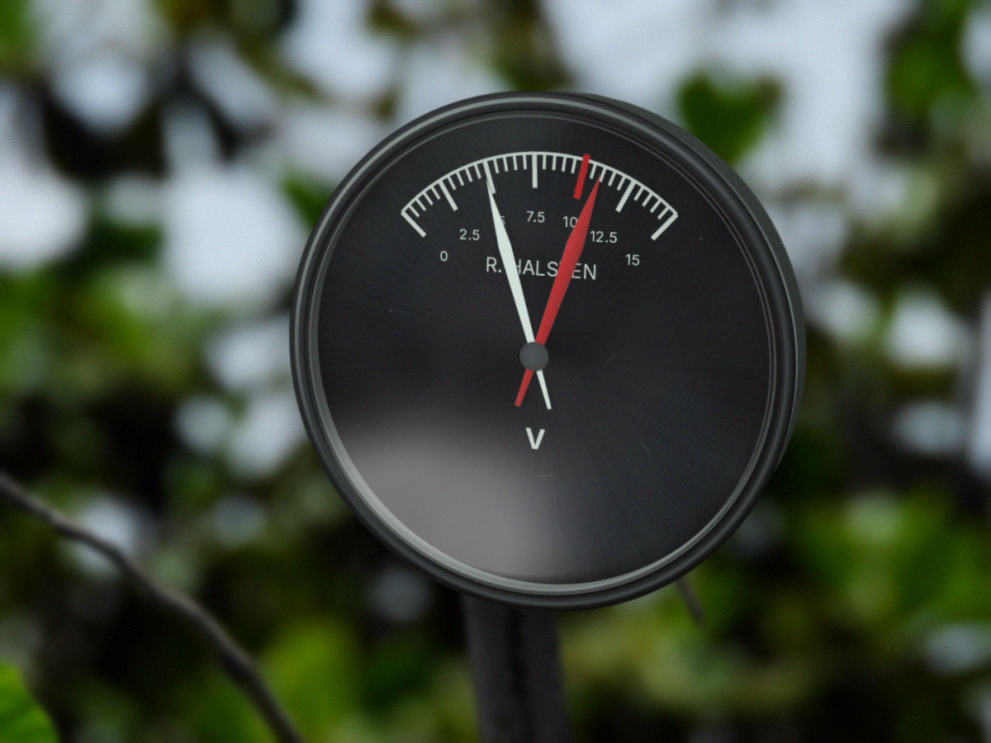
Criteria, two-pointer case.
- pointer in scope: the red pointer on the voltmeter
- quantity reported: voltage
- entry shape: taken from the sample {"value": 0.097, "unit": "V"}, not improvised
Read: {"value": 11, "unit": "V"}
